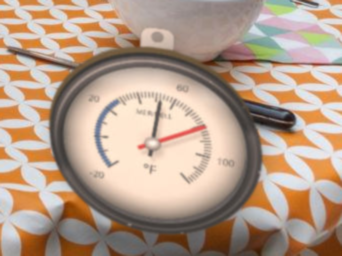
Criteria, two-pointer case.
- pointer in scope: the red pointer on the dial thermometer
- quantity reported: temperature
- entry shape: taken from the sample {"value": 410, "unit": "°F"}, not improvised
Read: {"value": 80, "unit": "°F"}
